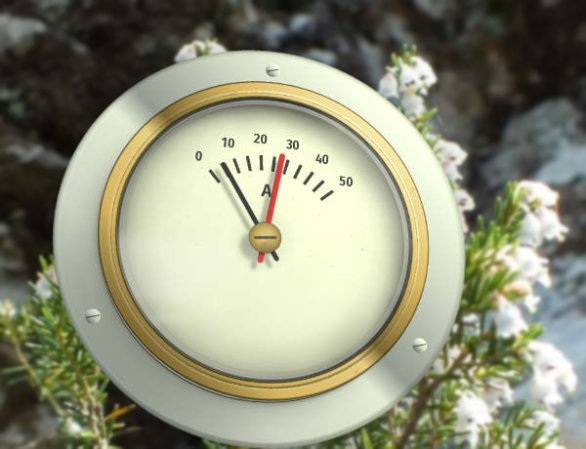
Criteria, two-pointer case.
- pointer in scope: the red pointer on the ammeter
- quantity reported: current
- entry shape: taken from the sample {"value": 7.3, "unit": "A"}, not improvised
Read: {"value": 27.5, "unit": "A"}
